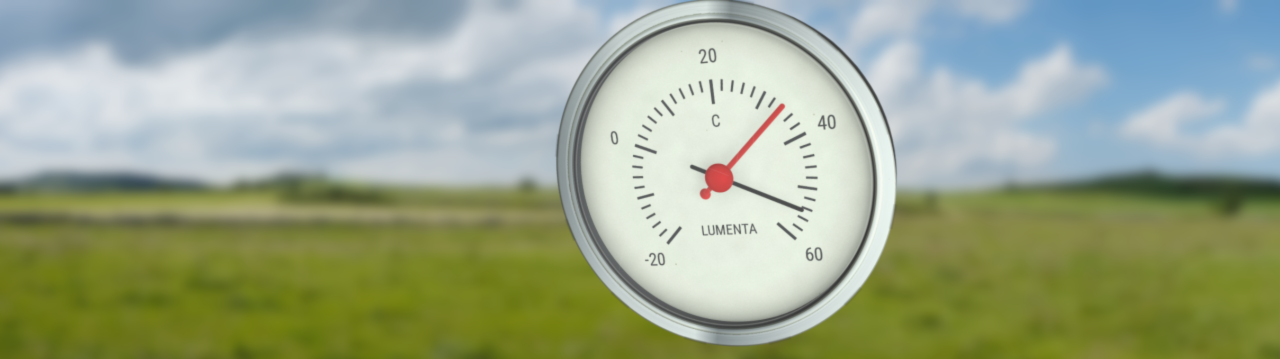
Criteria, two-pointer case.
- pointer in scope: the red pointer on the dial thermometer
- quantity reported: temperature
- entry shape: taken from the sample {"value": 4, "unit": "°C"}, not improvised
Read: {"value": 34, "unit": "°C"}
